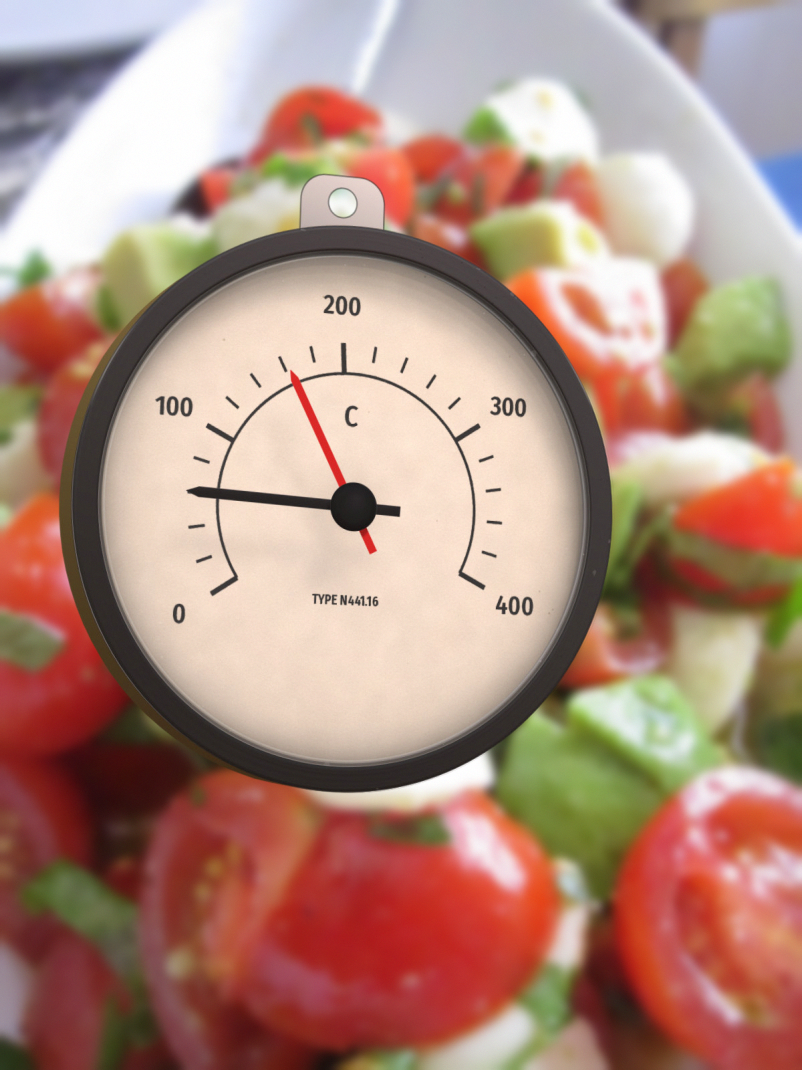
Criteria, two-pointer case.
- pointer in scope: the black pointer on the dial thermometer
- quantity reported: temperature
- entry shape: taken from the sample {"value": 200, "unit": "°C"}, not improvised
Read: {"value": 60, "unit": "°C"}
